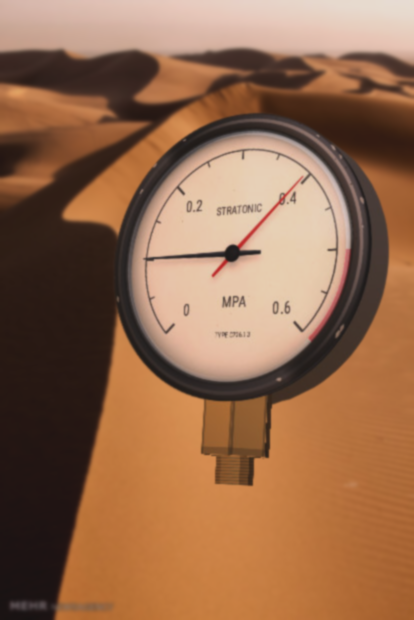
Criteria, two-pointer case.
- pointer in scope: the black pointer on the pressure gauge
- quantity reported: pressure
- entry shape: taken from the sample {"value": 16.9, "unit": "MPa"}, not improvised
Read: {"value": 0.1, "unit": "MPa"}
